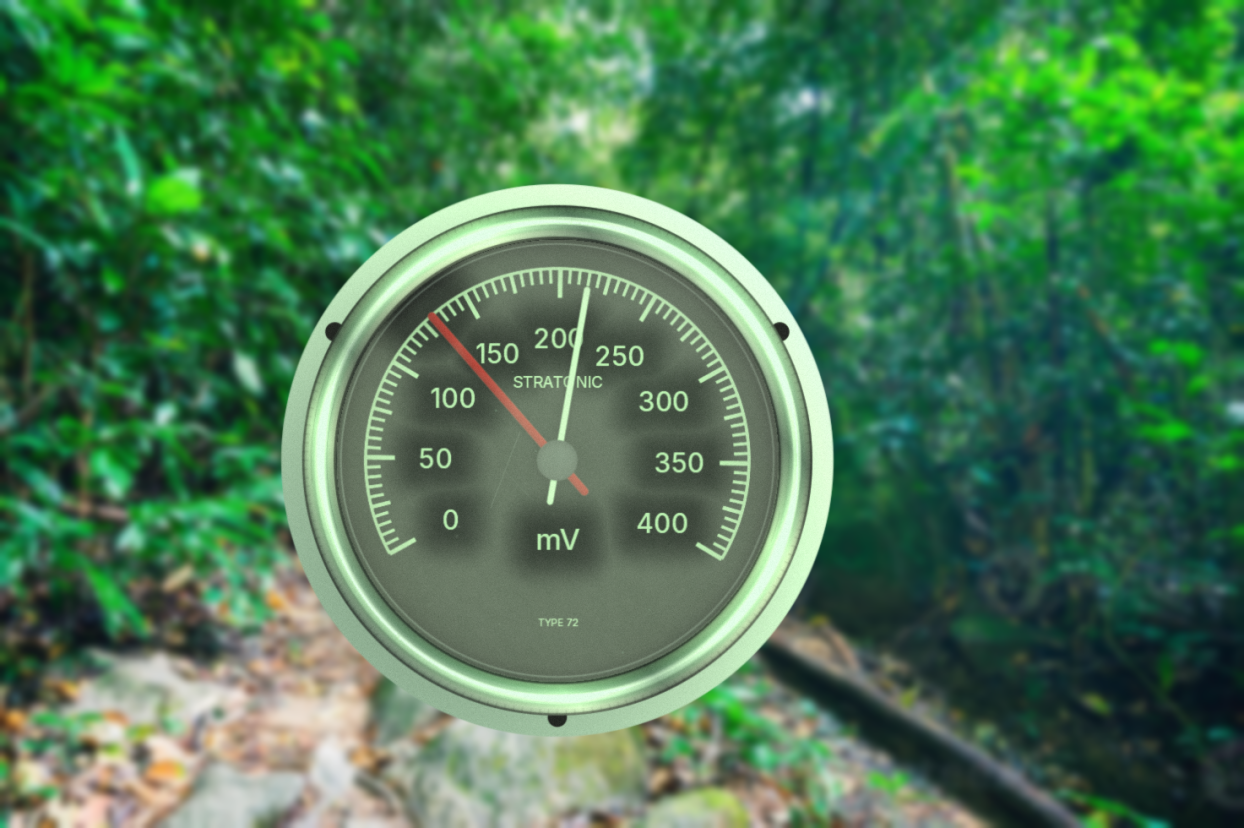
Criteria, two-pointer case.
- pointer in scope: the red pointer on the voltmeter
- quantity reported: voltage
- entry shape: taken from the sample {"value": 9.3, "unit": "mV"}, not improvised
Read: {"value": 130, "unit": "mV"}
